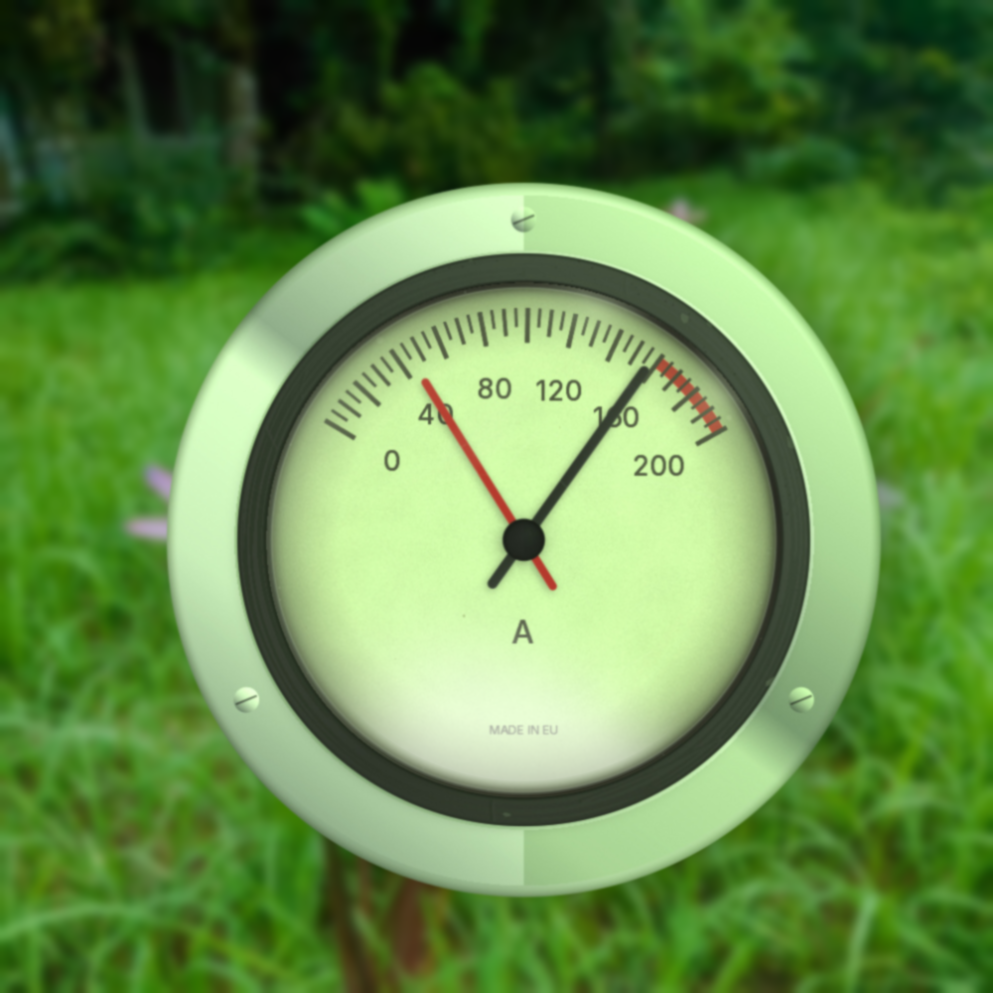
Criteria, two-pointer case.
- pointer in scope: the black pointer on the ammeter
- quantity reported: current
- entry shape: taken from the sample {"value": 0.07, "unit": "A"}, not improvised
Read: {"value": 157.5, "unit": "A"}
